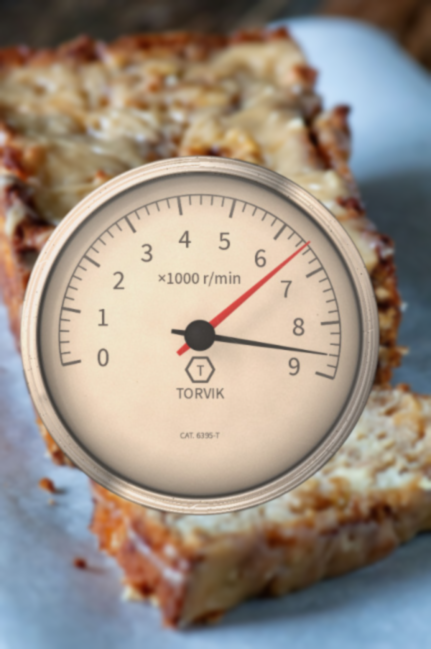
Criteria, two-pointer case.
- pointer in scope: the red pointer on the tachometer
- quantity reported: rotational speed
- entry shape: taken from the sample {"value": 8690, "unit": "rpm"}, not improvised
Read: {"value": 6500, "unit": "rpm"}
